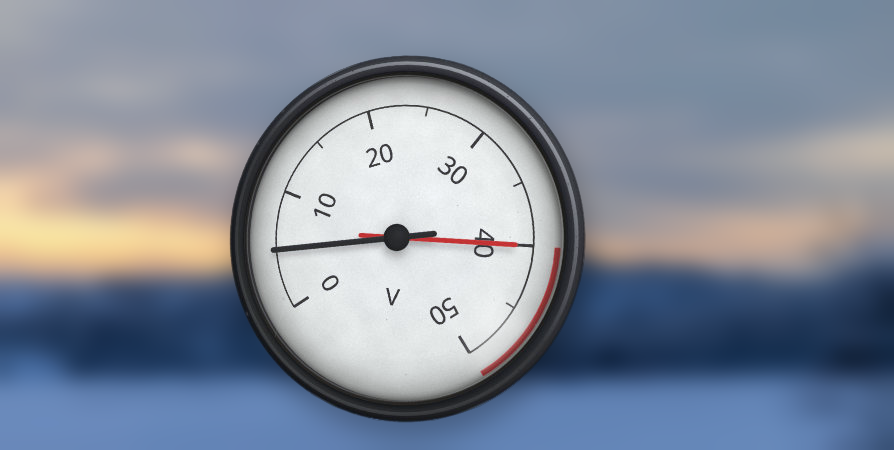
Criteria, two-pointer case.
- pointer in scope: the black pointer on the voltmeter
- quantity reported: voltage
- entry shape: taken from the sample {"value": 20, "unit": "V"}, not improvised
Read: {"value": 5, "unit": "V"}
